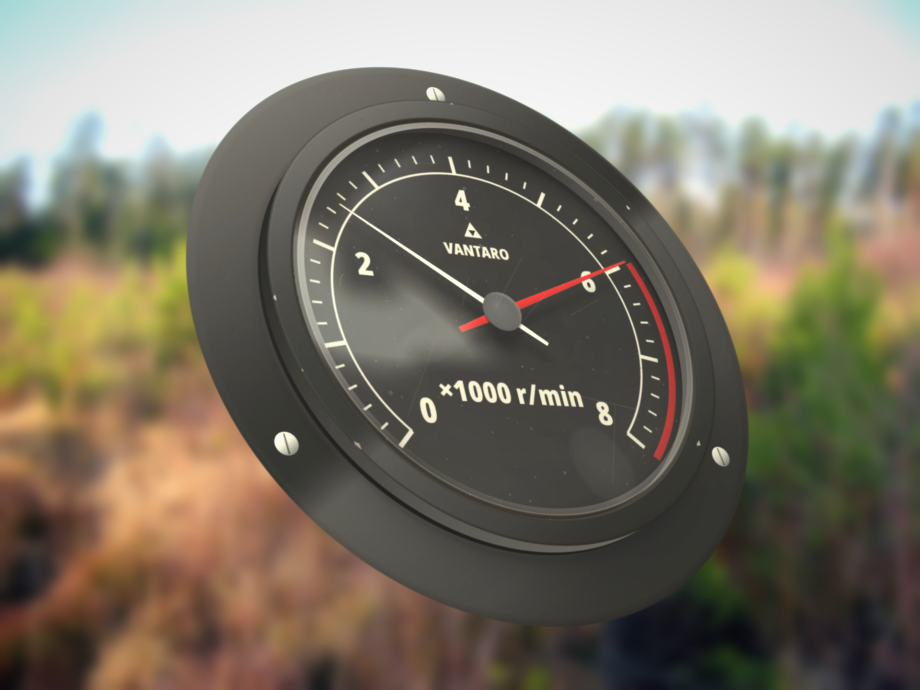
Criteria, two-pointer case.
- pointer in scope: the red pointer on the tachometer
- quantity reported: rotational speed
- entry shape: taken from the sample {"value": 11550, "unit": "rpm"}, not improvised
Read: {"value": 6000, "unit": "rpm"}
